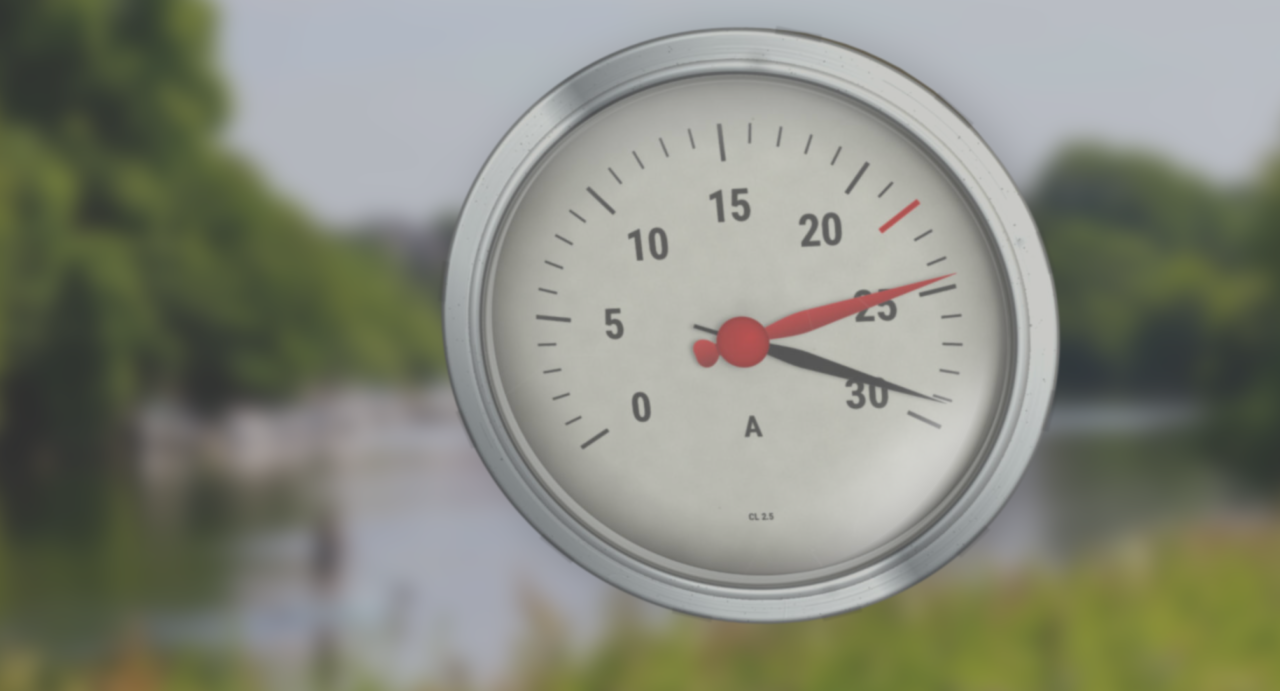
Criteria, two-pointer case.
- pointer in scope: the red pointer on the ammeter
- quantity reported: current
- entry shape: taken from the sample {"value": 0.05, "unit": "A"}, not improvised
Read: {"value": 24.5, "unit": "A"}
